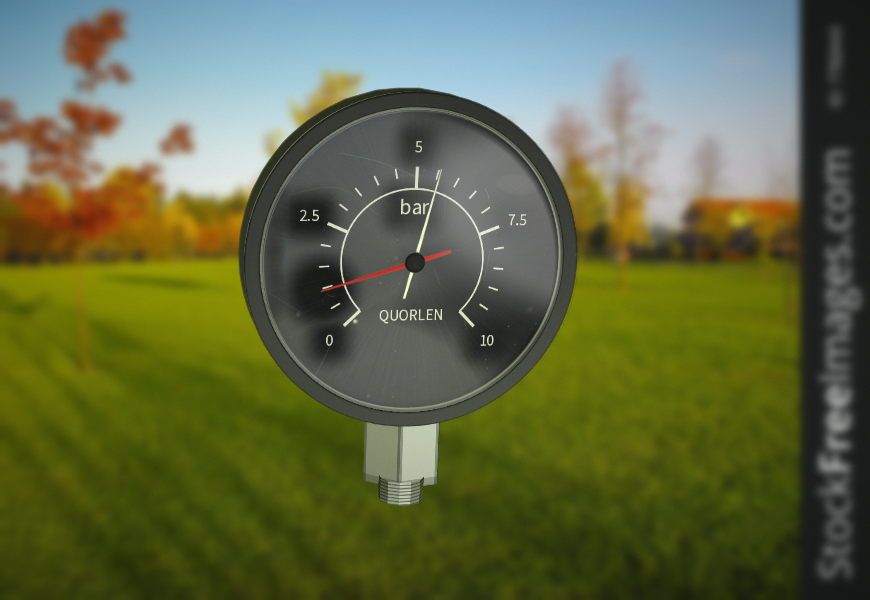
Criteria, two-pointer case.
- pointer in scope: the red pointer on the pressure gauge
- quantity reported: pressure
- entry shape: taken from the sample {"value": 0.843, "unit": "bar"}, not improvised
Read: {"value": 1, "unit": "bar"}
